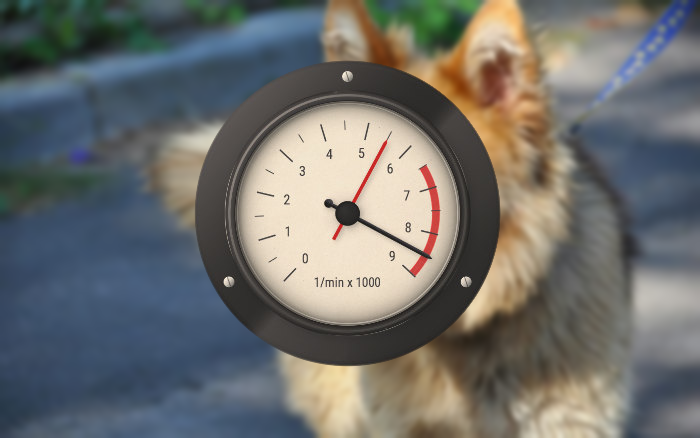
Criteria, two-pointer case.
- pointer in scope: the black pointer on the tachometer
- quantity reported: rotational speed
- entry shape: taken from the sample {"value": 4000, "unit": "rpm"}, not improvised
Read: {"value": 8500, "unit": "rpm"}
